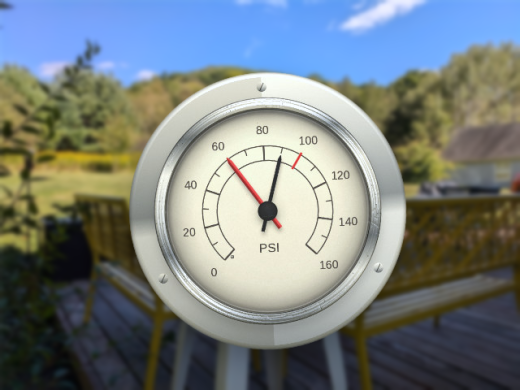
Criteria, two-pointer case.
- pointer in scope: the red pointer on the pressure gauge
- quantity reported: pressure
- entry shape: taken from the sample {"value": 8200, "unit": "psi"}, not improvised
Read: {"value": 60, "unit": "psi"}
